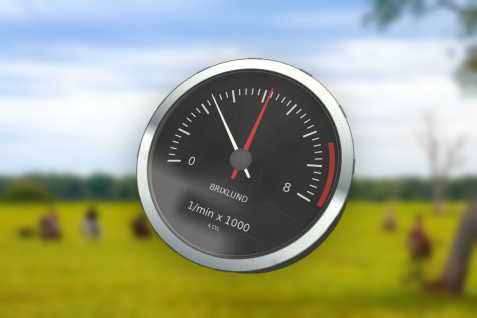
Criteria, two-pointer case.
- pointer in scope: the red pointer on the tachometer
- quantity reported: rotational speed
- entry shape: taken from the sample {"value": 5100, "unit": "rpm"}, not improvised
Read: {"value": 4200, "unit": "rpm"}
